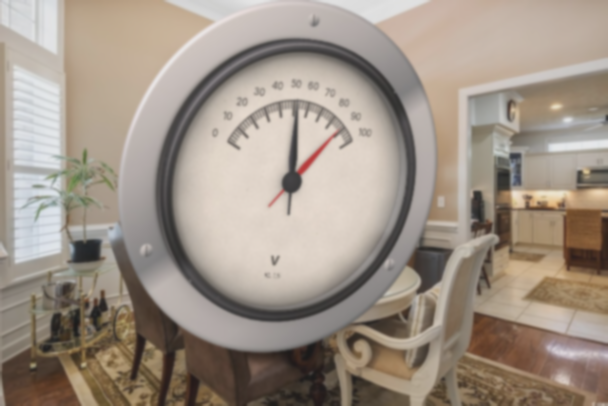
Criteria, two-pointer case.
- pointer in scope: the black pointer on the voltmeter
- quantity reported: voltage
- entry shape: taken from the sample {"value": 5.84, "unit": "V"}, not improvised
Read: {"value": 50, "unit": "V"}
